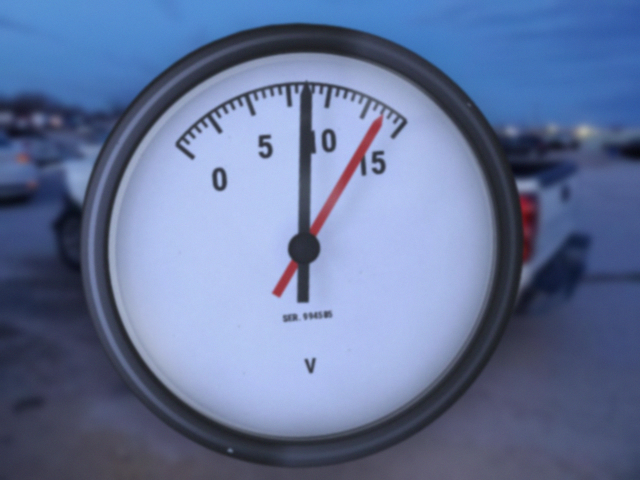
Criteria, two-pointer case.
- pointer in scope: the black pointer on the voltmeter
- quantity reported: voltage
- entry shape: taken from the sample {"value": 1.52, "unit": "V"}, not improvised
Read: {"value": 8.5, "unit": "V"}
